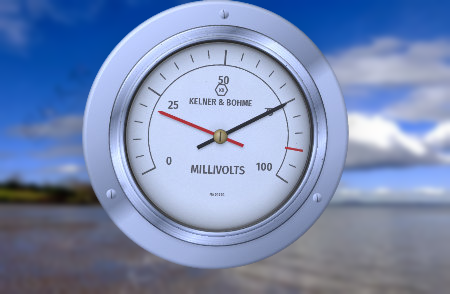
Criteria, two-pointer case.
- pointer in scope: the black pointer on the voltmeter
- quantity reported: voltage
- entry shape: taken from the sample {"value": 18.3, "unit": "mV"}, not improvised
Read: {"value": 75, "unit": "mV"}
